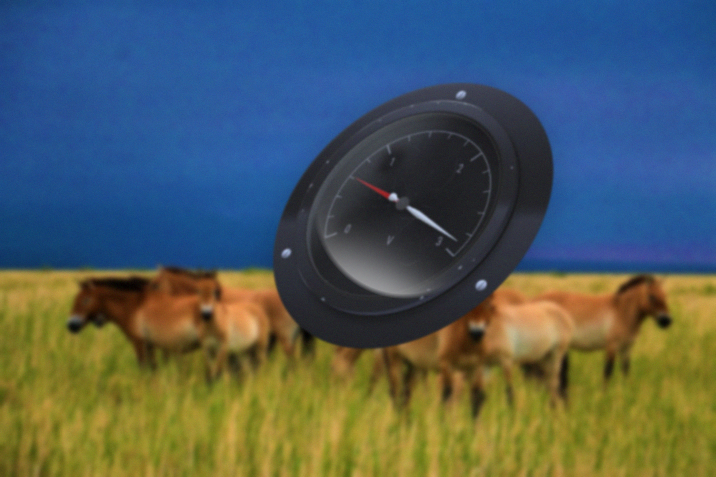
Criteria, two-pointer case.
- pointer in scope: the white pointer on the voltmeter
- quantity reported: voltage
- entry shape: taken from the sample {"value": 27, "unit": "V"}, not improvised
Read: {"value": 2.9, "unit": "V"}
